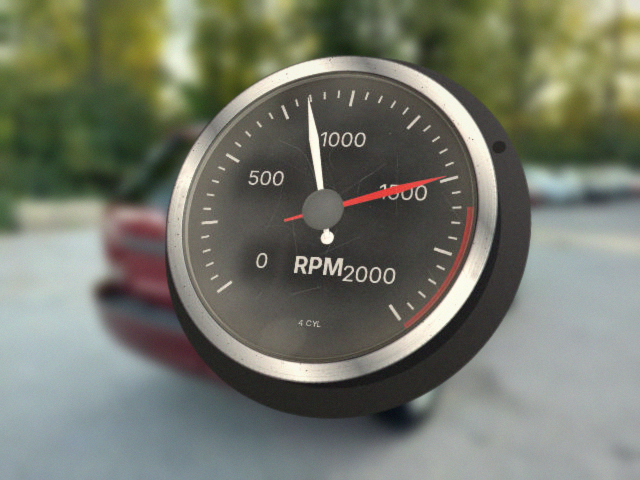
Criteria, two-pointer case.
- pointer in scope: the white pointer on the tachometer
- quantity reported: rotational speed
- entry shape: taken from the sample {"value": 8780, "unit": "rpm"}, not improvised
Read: {"value": 850, "unit": "rpm"}
